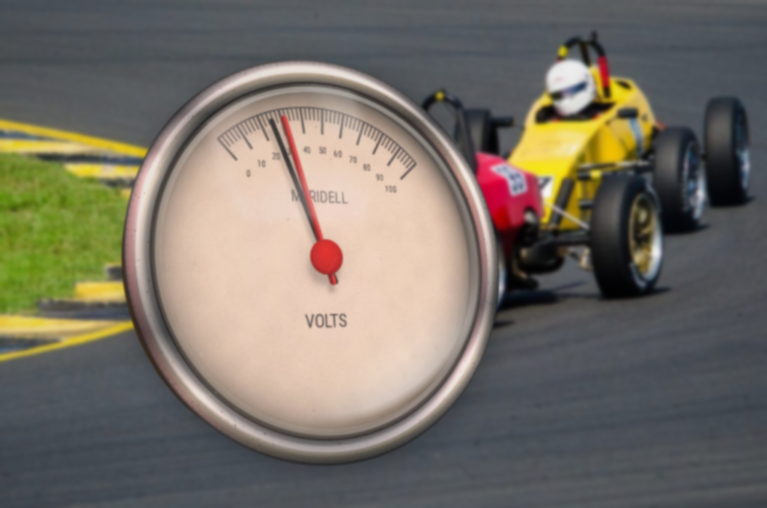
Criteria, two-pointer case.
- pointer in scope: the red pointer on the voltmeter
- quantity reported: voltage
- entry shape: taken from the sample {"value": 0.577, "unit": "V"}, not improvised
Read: {"value": 30, "unit": "V"}
